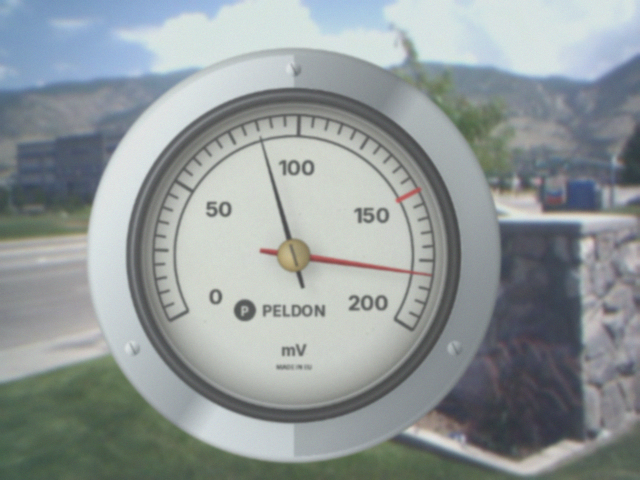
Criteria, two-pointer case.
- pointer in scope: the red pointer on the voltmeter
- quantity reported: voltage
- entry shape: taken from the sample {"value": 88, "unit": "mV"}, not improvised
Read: {"value": 180, "unit": "mV"}
